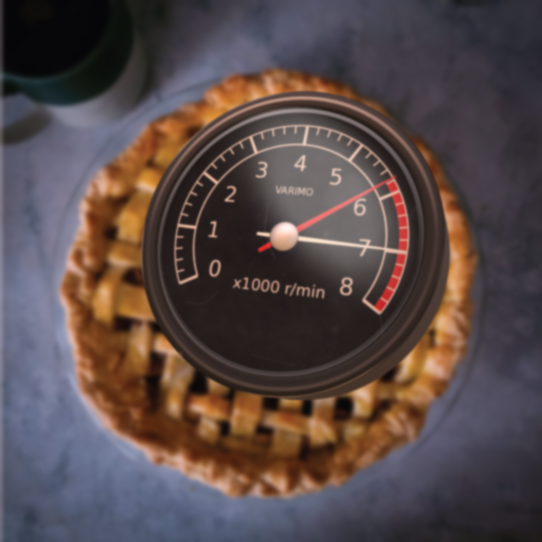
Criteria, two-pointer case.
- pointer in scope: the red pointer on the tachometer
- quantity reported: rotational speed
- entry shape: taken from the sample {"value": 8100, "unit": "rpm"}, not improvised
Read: {"value": 5800, "unit": "rpm"}
